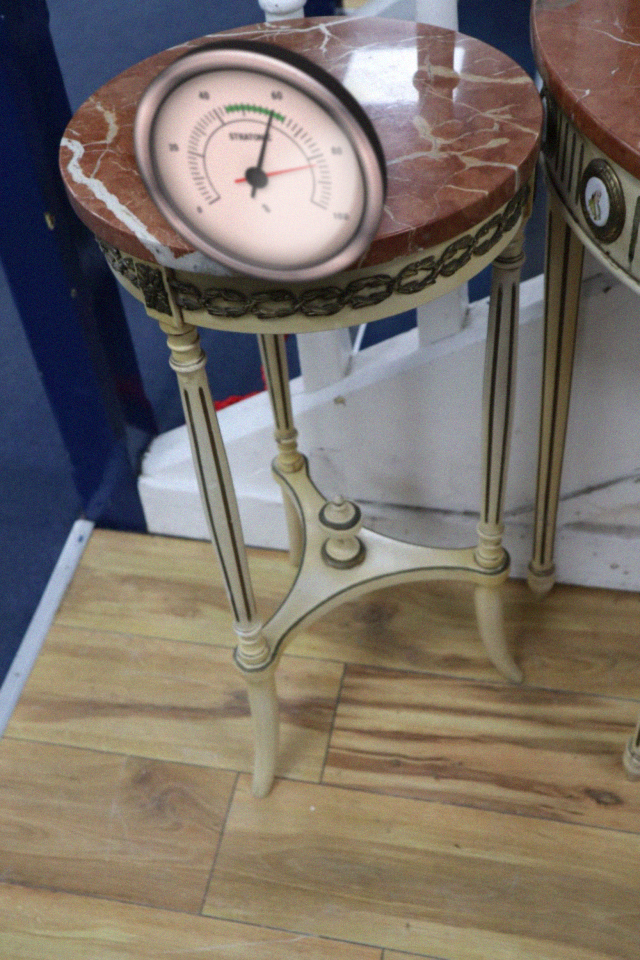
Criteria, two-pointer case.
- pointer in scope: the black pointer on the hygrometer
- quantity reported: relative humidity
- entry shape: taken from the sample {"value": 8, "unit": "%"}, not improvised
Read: {"value": 60, "unit": "%"}
